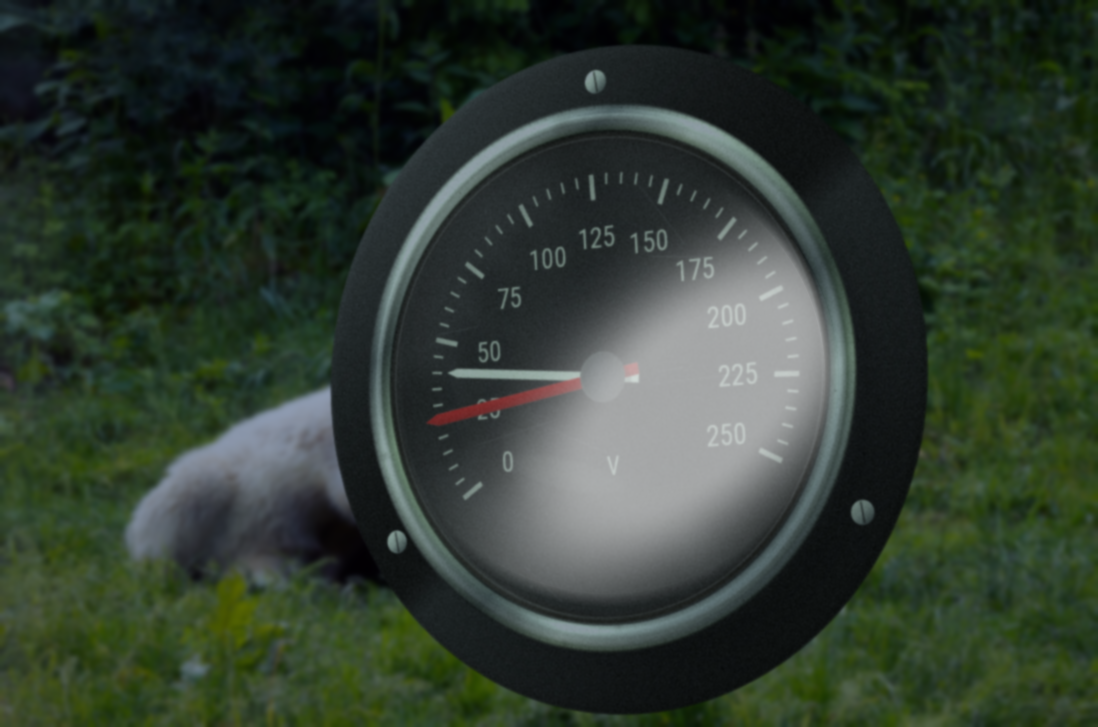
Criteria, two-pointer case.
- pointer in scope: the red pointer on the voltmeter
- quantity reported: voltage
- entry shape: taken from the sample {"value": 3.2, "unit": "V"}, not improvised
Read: {"value": 25, "unit": "V"}
